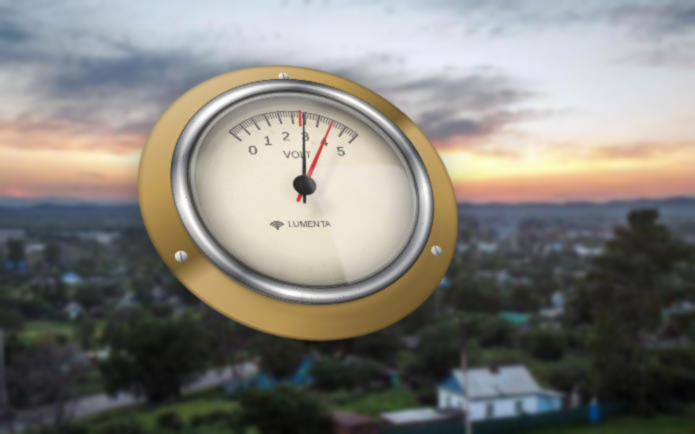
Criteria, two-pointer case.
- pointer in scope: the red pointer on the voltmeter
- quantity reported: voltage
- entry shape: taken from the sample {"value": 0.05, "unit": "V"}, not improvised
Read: {"value": 4, "unit": "V"}
